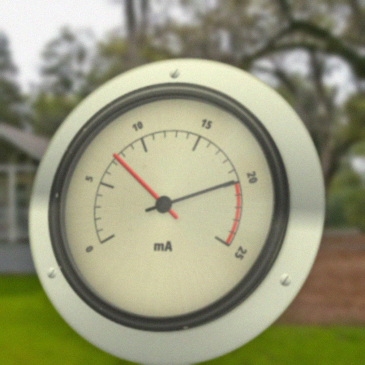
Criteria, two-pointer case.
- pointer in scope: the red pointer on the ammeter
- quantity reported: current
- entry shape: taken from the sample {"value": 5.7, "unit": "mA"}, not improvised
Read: {"value": 7.5, "unit": "mA"}
